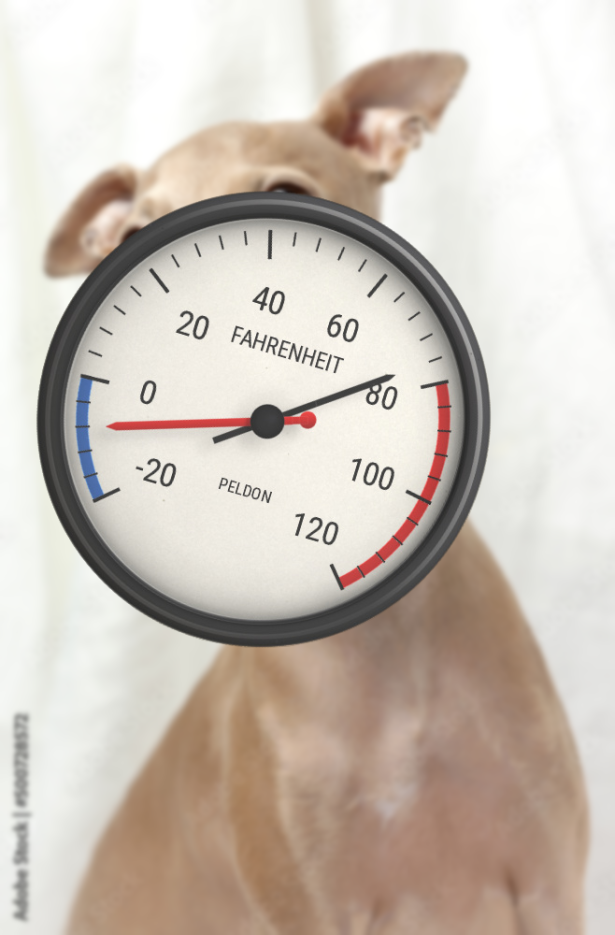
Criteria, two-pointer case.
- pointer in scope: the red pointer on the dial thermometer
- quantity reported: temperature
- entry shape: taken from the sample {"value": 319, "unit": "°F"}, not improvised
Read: {"value": -8, "unit": "°F"}
